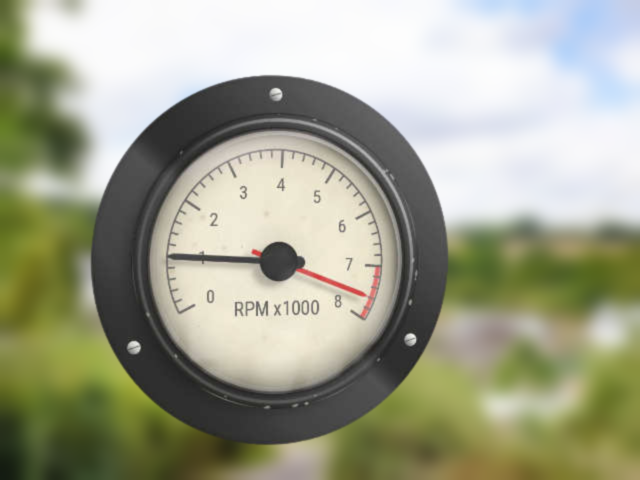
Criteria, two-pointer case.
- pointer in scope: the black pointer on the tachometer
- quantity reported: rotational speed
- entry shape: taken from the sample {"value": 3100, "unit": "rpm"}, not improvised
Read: {"value": 1000, "unit": "rpm"}
